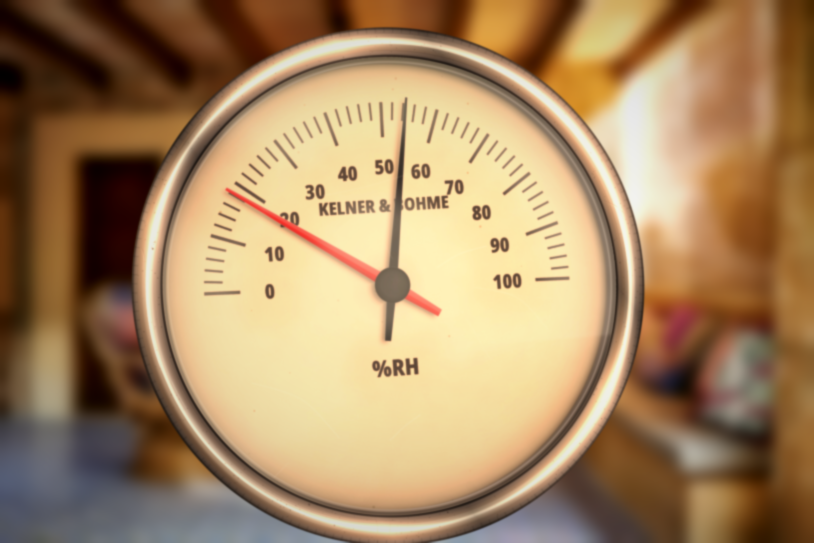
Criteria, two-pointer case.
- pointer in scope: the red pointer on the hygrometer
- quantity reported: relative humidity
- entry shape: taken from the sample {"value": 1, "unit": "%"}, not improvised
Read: {"value": 18, "unit": "%"}
